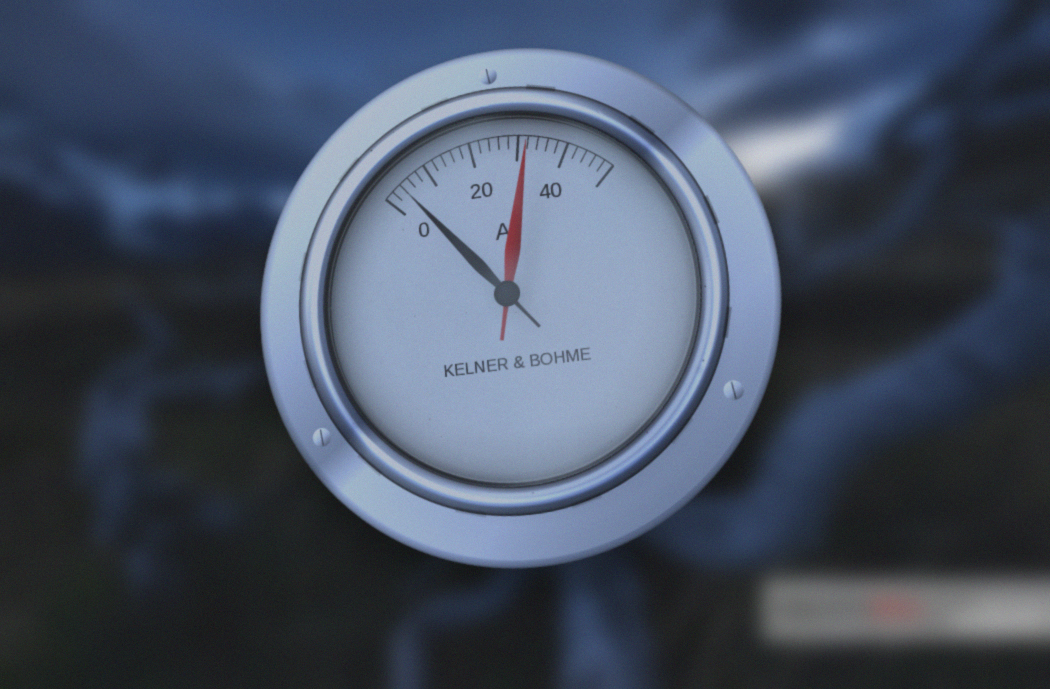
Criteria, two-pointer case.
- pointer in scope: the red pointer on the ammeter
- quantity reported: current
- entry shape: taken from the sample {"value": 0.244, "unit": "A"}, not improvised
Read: {"value": 32, "unit": "A"}
